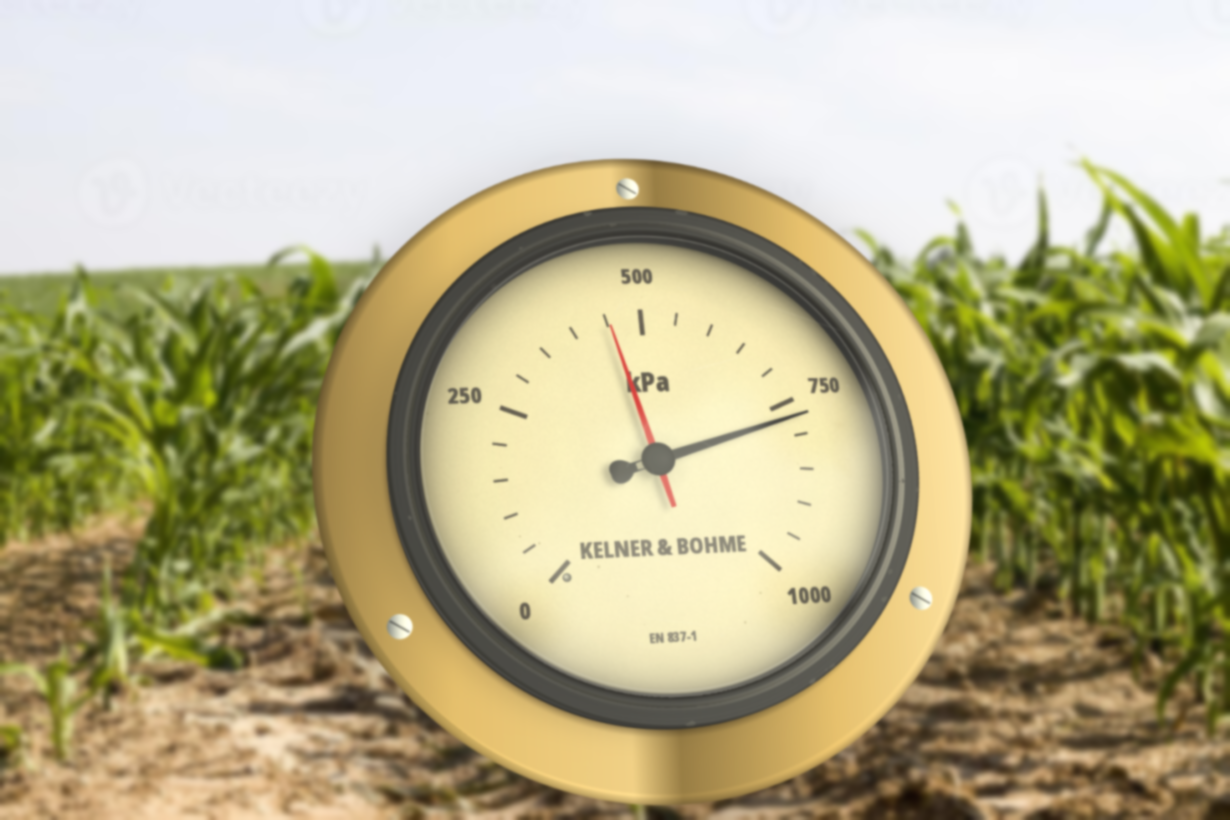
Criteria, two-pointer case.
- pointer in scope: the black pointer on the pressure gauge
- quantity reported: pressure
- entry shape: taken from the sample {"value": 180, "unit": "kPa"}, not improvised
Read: {"value": 775, "unit": "kPa"}
